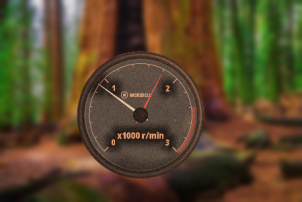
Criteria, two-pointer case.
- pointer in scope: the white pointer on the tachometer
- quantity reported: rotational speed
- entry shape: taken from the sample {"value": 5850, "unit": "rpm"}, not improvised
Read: {"value": 900, "unit": "rpm"}
